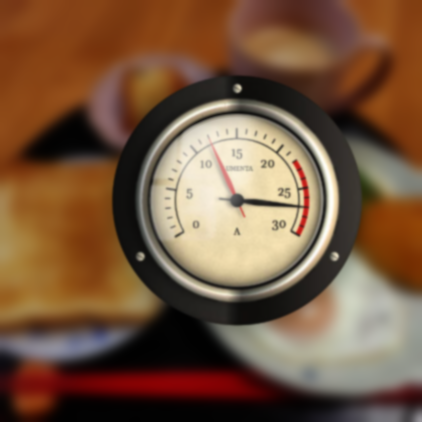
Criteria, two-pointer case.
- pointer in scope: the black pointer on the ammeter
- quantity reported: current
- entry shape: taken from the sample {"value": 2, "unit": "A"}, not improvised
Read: {"value": 27, "unit": "A"}
